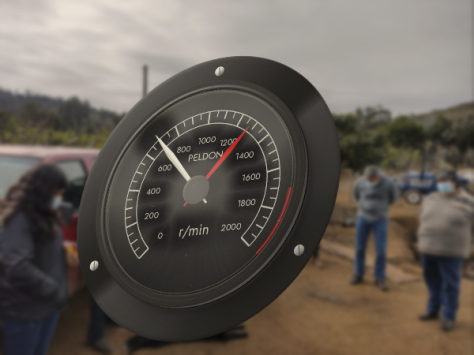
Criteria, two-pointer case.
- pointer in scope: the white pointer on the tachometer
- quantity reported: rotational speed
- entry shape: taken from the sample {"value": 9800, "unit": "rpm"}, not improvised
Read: {"value": 700, "unit": "rpm"}
